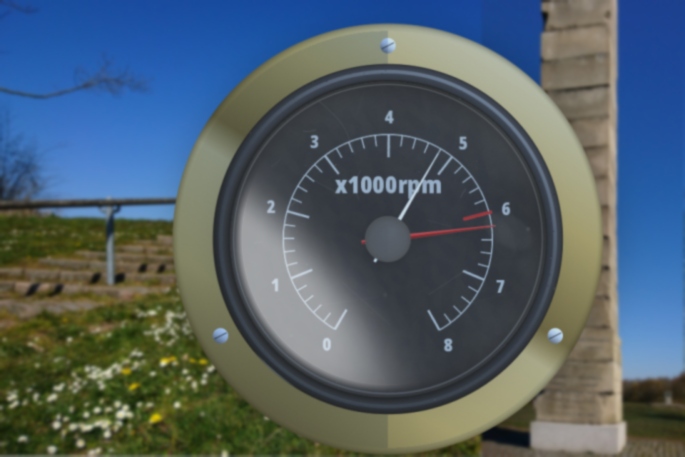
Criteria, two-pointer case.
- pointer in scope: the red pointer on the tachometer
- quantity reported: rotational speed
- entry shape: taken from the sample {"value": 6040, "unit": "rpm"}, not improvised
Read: {"value": 6200, "unit": "rpm"}
